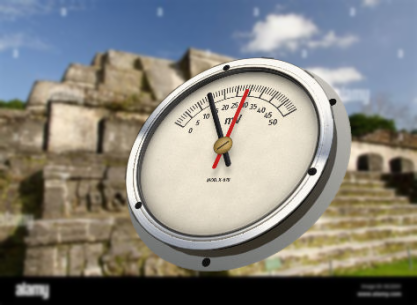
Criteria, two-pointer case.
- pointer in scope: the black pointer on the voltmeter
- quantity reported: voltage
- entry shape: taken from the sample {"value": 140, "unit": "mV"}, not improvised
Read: {"value": 15, "unit": "mV"}
